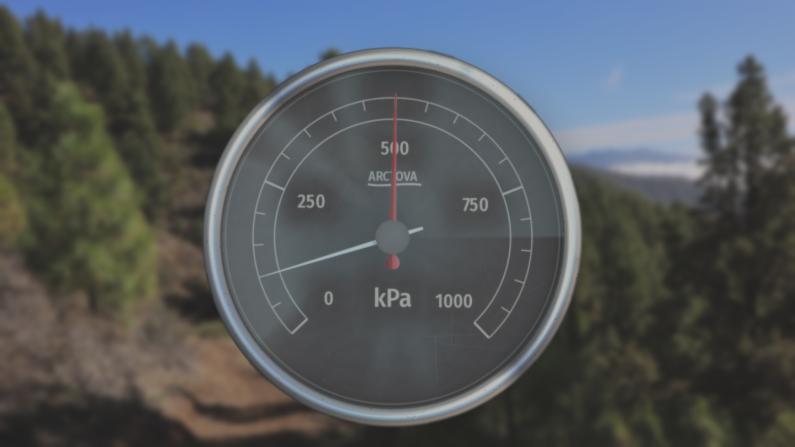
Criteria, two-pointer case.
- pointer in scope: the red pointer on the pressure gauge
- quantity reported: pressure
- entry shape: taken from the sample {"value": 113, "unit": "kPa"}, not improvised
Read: {"value": 500, "unit": "kPa"}
